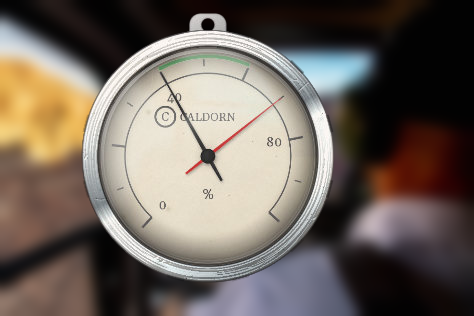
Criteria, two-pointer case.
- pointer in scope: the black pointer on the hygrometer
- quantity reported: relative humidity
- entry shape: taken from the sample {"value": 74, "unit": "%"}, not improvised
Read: {"value": 40, "unit": "%"}
